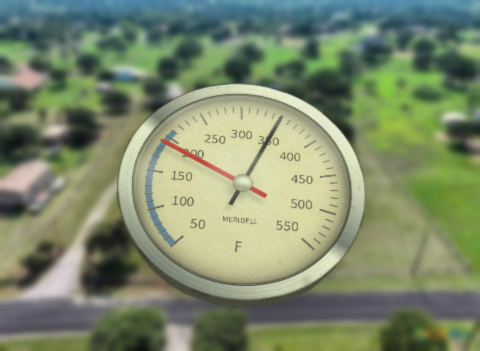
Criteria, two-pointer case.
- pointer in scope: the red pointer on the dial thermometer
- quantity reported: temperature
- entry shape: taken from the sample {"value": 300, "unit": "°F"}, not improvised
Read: {"value": 190, "unit": "°F"}
